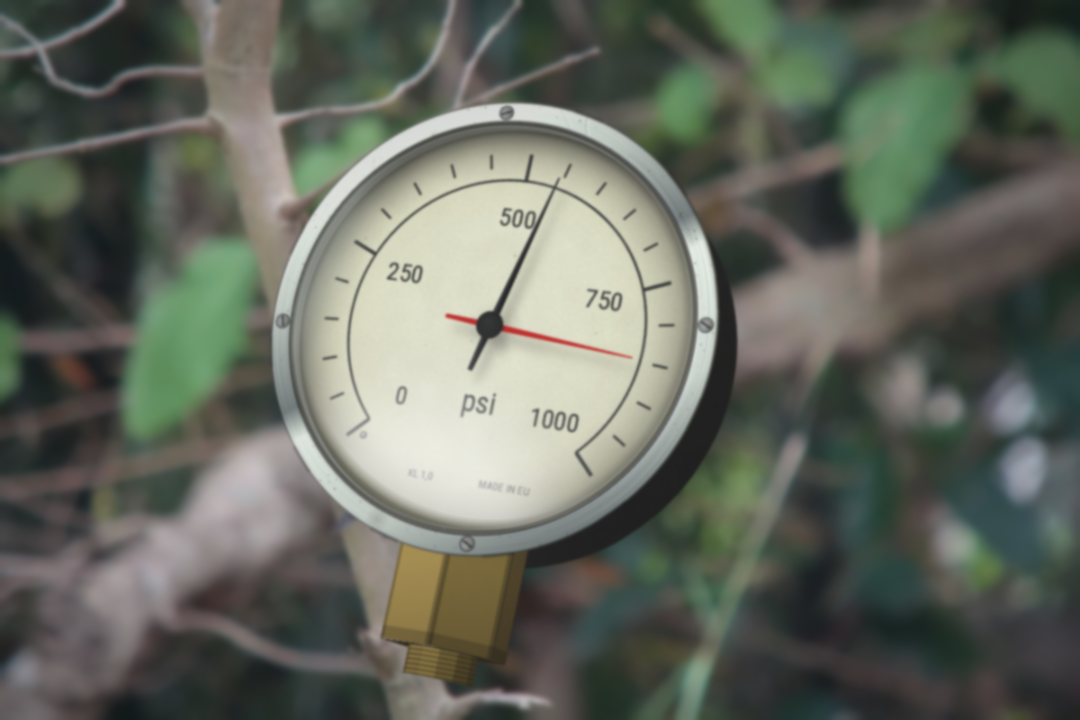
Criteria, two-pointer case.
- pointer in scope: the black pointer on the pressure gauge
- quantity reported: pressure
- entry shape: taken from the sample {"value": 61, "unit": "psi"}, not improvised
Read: {"value": 550, "unit": "psi"}
